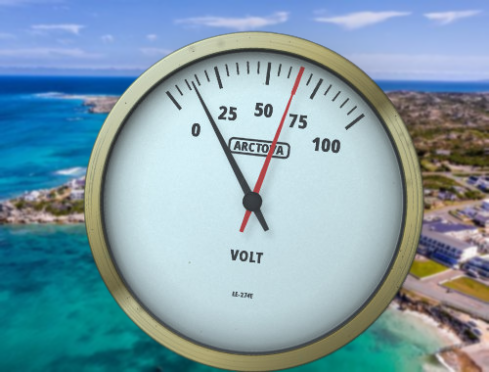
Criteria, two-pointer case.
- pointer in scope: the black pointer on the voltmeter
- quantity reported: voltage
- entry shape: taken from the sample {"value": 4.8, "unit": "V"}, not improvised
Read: {"value": 12.5, "unit": "V"}
